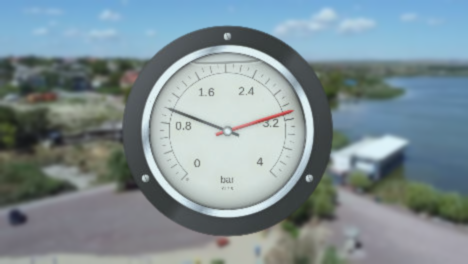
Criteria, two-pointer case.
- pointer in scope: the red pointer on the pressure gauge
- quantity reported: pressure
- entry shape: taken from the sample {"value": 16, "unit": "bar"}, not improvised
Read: {"value": 3.1, "unit": "bar"}
